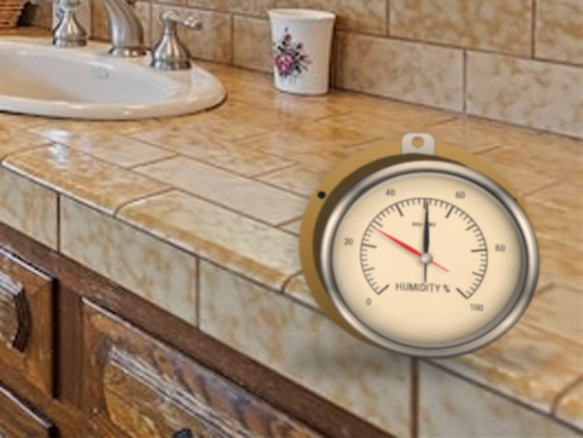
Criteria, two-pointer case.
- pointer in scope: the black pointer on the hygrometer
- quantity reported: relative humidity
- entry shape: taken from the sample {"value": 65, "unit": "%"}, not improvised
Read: {"value": 50, "unit": "%"}
